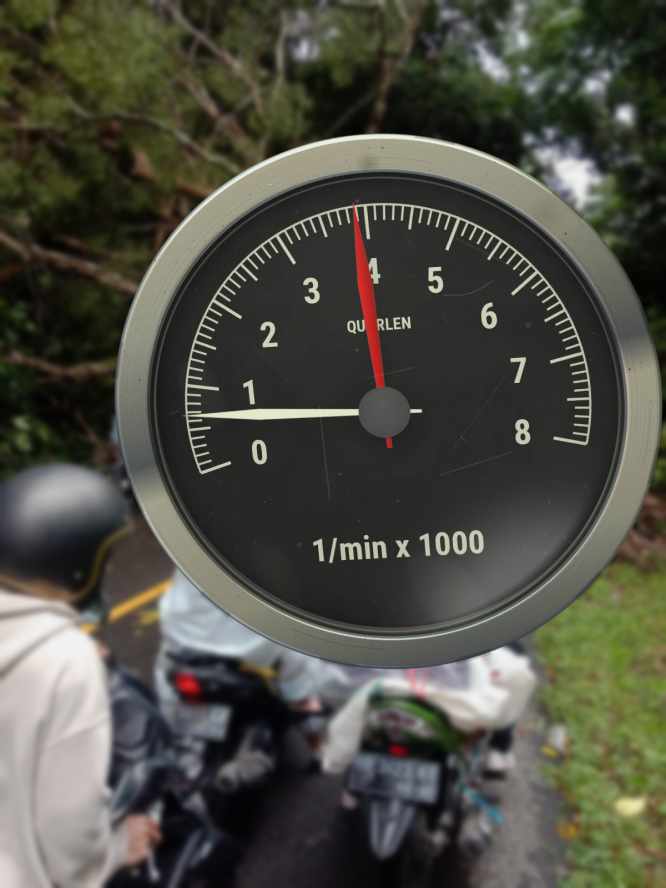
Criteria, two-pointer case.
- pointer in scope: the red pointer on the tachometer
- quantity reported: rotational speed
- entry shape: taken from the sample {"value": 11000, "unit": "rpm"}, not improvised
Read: {"value": 3900, "unit": "rpm"}
